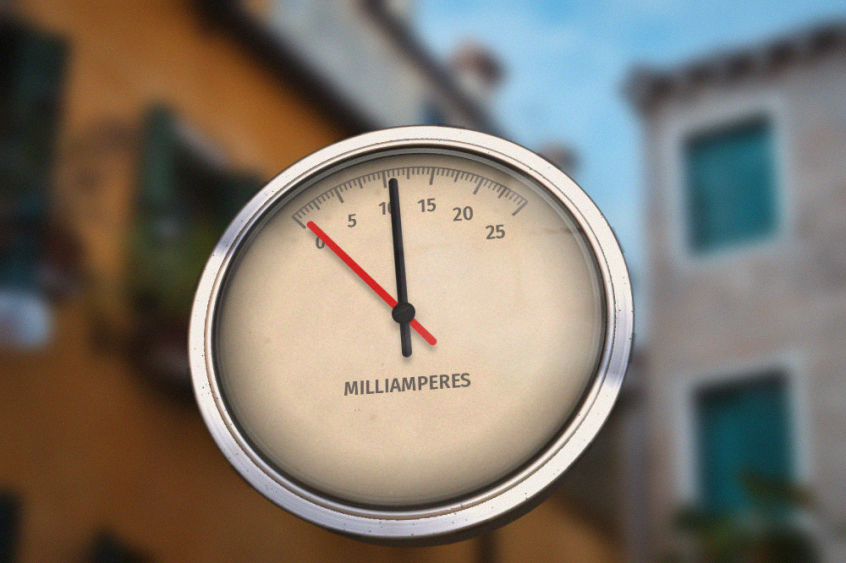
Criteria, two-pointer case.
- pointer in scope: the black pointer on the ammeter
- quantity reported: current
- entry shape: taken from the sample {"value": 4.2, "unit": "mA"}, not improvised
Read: {"value": 11, "unit": "mA"}
